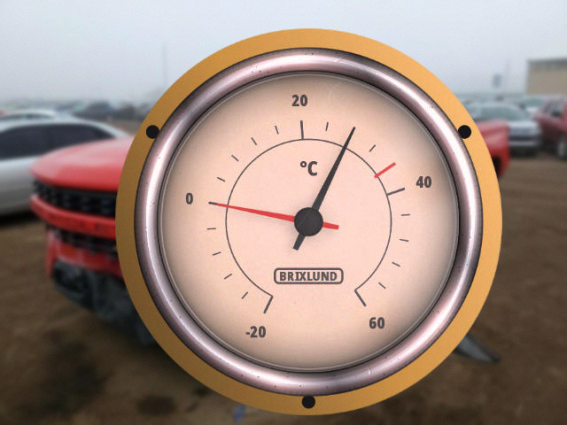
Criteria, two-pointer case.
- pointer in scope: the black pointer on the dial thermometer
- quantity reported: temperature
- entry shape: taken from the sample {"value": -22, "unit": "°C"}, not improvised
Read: {"value": 28, "unit": "°C"}
